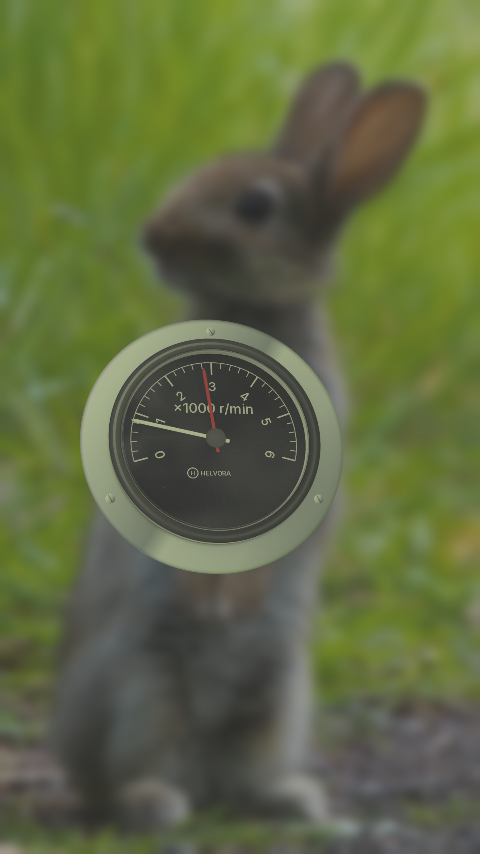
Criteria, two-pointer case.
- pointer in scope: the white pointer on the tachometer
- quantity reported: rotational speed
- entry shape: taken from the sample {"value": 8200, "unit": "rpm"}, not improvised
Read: {"value": 800, "unit": "rpm"}
